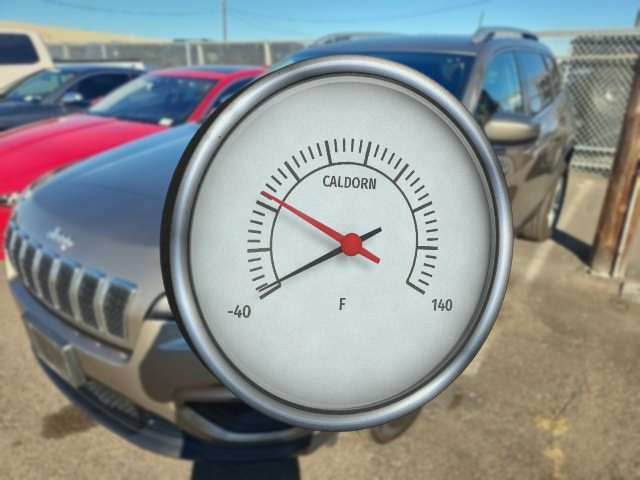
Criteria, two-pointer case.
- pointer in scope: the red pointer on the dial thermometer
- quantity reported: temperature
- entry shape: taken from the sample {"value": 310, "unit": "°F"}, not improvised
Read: {"value": 4, "unit": "°F"}
